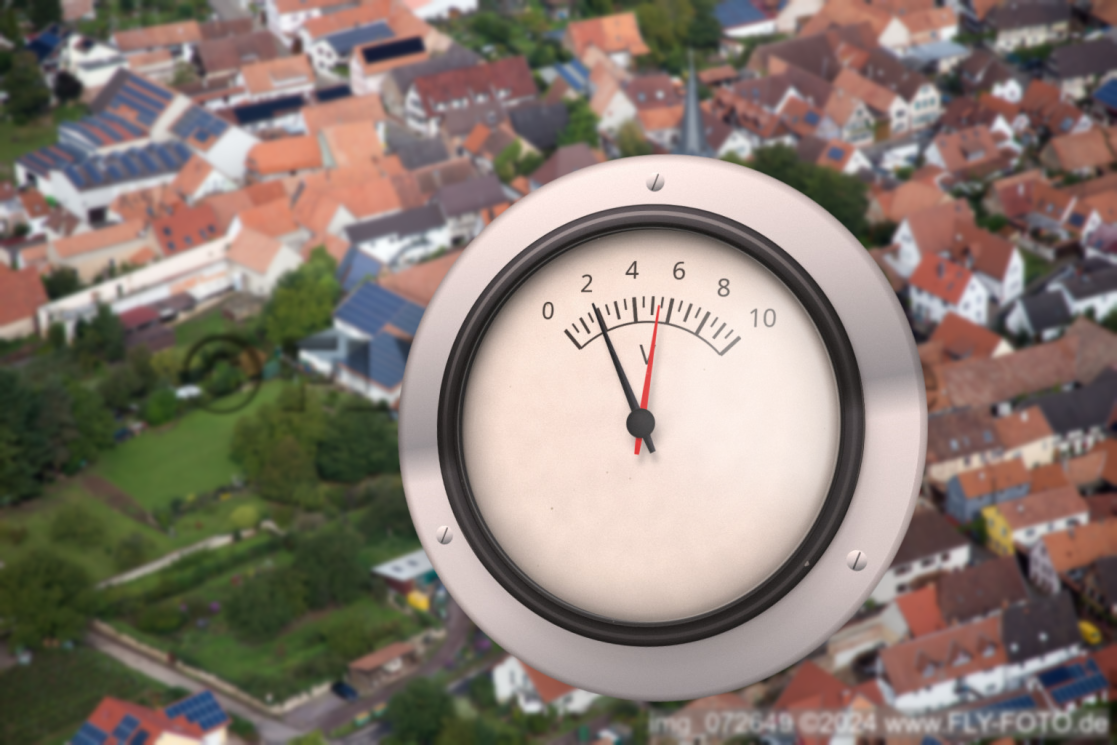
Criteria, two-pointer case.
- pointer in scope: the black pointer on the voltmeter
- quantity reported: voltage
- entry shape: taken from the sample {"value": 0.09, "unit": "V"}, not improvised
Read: {"value": 2, "unit": "V"}
